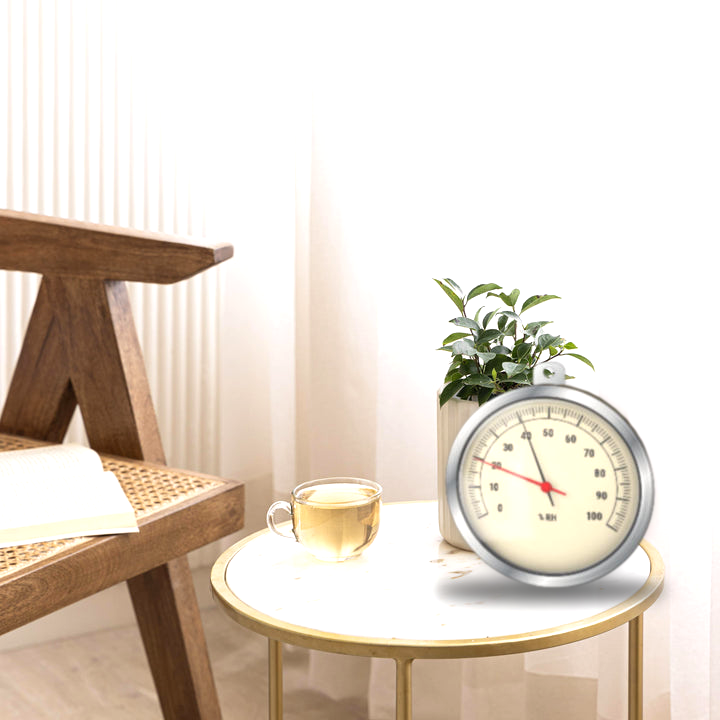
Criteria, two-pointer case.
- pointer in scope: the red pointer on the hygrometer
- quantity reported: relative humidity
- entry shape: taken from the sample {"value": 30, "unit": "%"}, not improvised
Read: {"value": 20, "unit": "%"}
